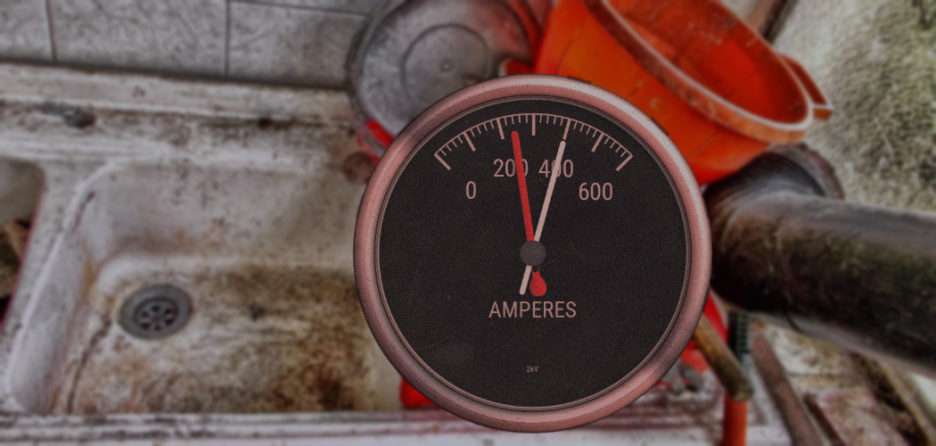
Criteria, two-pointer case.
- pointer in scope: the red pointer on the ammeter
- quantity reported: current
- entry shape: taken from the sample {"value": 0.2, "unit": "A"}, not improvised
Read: {"value": 240, "unit": "A"}
